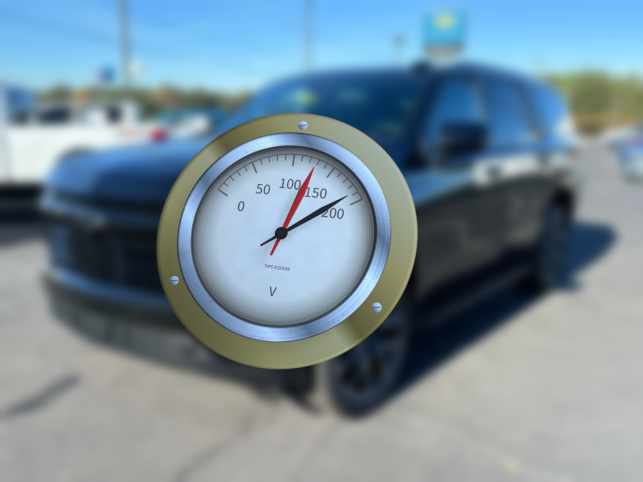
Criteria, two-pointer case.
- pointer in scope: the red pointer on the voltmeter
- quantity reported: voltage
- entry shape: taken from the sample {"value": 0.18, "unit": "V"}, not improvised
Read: {"value": 130, "unit": "V"}
